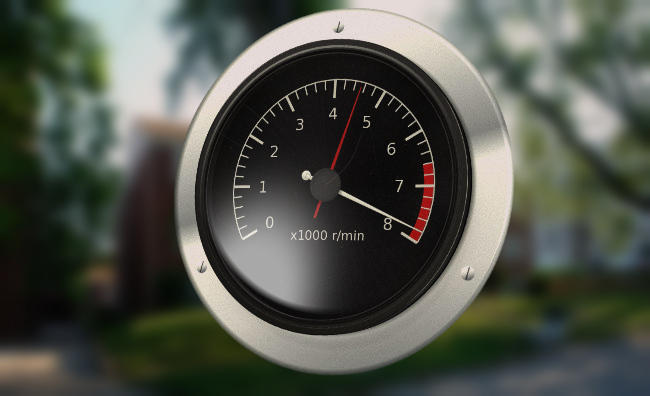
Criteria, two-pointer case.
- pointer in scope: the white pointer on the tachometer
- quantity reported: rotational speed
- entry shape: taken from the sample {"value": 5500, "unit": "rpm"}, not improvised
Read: {"value": 7800, "unit": "rpm"}
